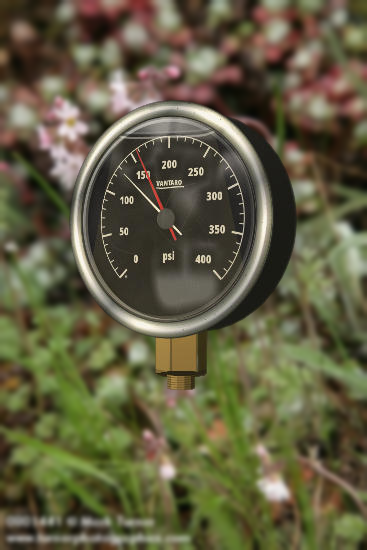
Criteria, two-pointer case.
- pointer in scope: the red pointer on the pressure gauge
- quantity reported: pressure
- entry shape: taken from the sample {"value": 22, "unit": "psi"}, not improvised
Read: {"value": 160, "unit": "psi"}
